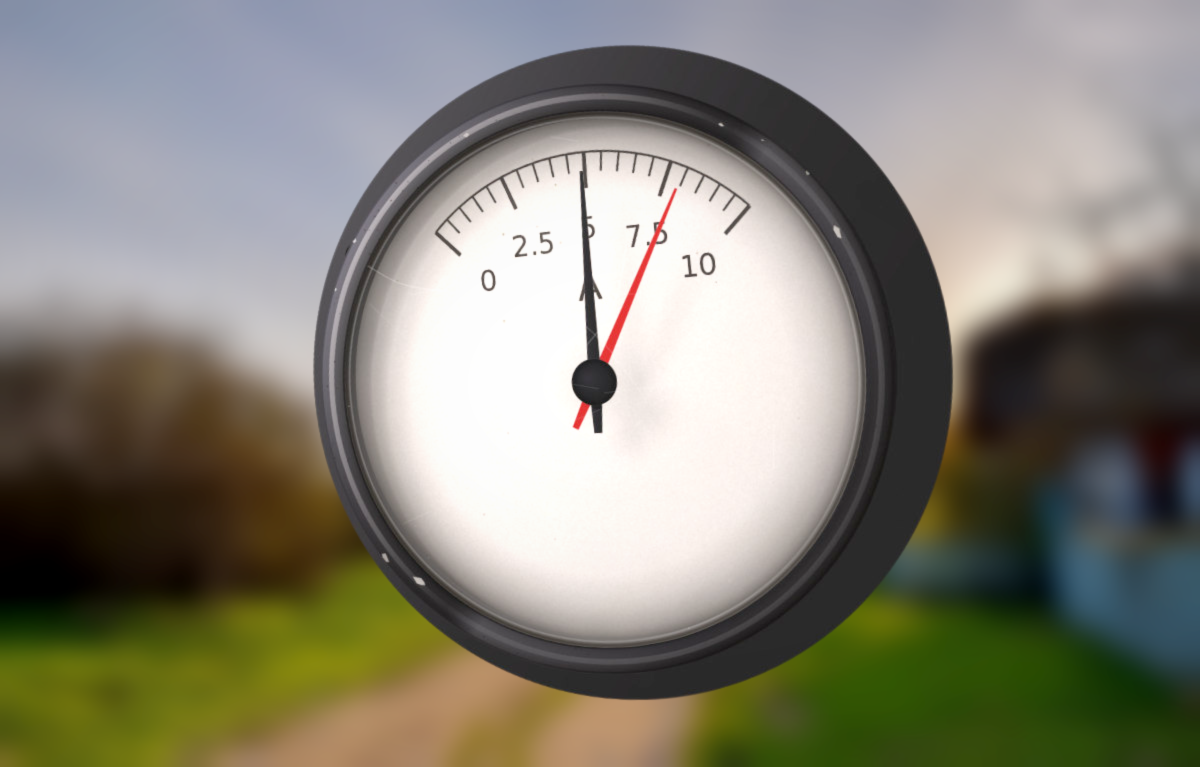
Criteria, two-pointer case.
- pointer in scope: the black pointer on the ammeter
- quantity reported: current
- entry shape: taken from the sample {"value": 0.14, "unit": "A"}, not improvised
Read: {"value": 5, "unit": "A"}
